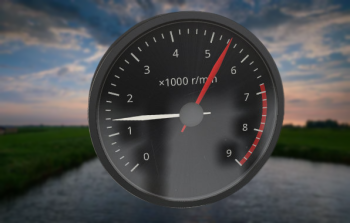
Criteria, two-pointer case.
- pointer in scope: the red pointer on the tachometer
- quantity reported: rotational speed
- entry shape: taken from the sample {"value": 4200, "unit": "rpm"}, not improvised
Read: {"value": 5400, "unit": "rpm"}
